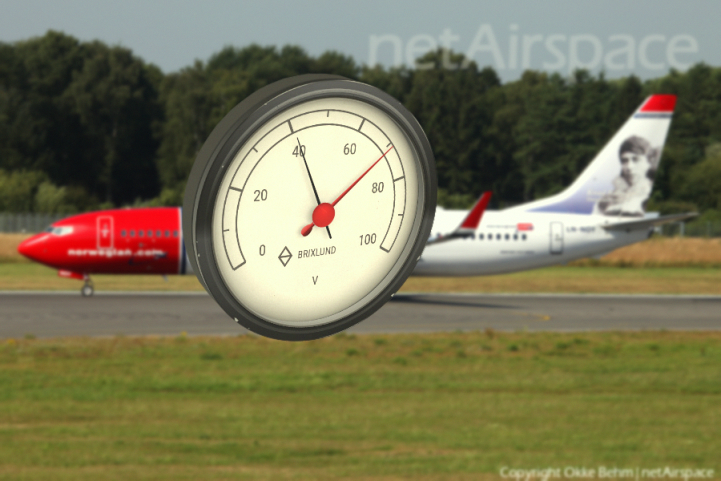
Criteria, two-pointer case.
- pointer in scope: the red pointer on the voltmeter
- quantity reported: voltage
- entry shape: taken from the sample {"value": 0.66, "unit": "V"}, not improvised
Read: {"value": 70, "unit": "V"}
